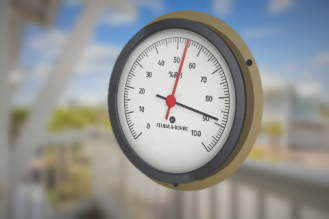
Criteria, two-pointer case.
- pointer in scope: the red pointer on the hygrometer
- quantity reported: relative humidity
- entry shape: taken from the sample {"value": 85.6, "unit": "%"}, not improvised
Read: {"value": 55, "unit": "%"}
